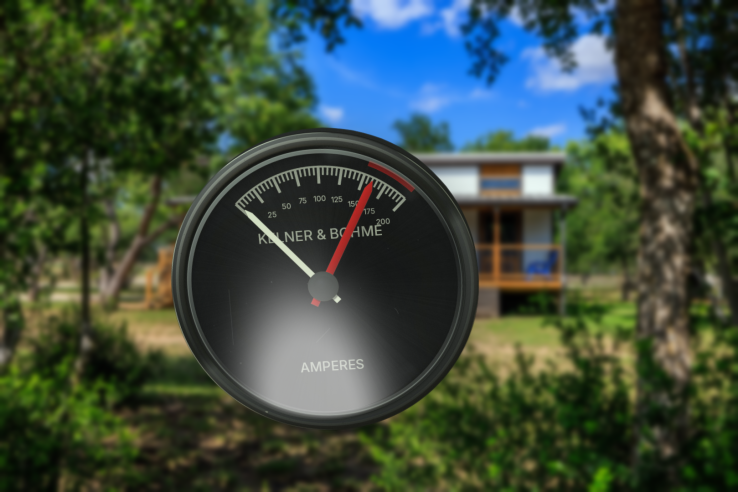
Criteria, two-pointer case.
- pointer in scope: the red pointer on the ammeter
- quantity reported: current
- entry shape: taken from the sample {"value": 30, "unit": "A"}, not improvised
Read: {"value": 160, "unit": "A"}
